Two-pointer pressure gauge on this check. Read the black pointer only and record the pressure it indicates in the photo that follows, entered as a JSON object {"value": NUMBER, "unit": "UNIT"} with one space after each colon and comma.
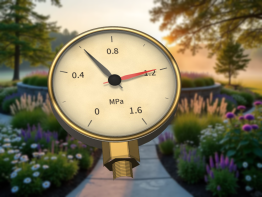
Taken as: {"value": 0.6, "unit": "MPa"}
